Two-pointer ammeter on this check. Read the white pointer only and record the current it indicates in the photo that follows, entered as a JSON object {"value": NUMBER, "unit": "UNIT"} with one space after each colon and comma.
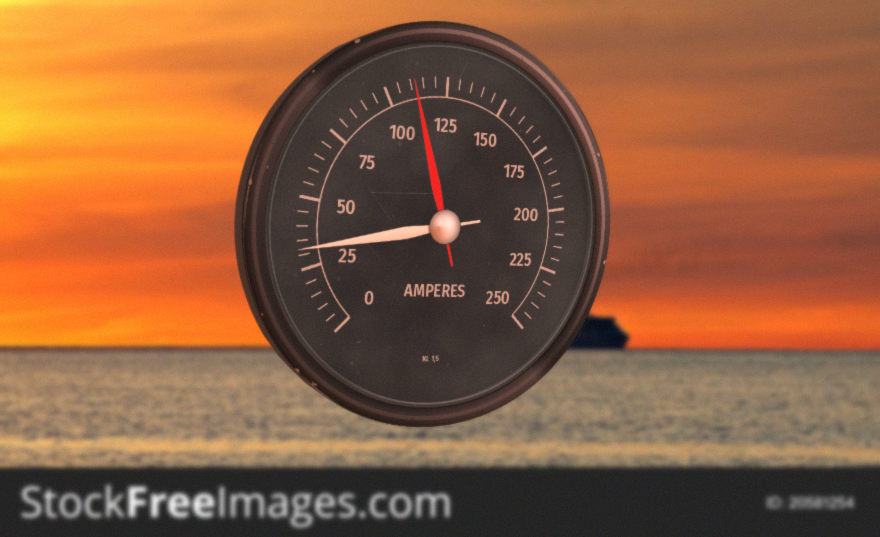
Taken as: {"value": 32.5, "unit": "A"}
